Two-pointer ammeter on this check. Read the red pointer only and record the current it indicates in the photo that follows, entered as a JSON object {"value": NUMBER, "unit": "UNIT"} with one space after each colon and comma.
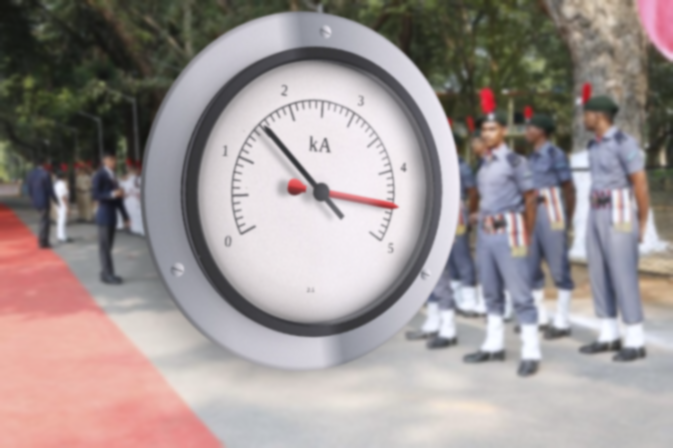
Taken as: {"value": 4.5, "unit": "kA"}
